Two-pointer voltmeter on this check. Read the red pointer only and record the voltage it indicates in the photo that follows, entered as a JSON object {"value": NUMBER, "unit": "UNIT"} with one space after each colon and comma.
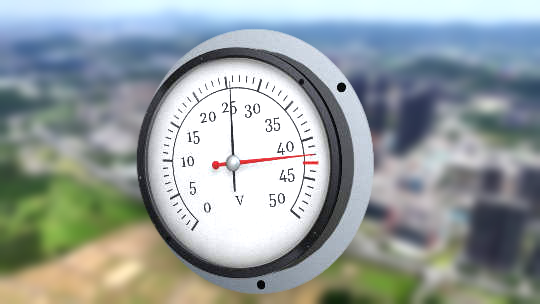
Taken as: {"value": 42, "unit": "V"}
